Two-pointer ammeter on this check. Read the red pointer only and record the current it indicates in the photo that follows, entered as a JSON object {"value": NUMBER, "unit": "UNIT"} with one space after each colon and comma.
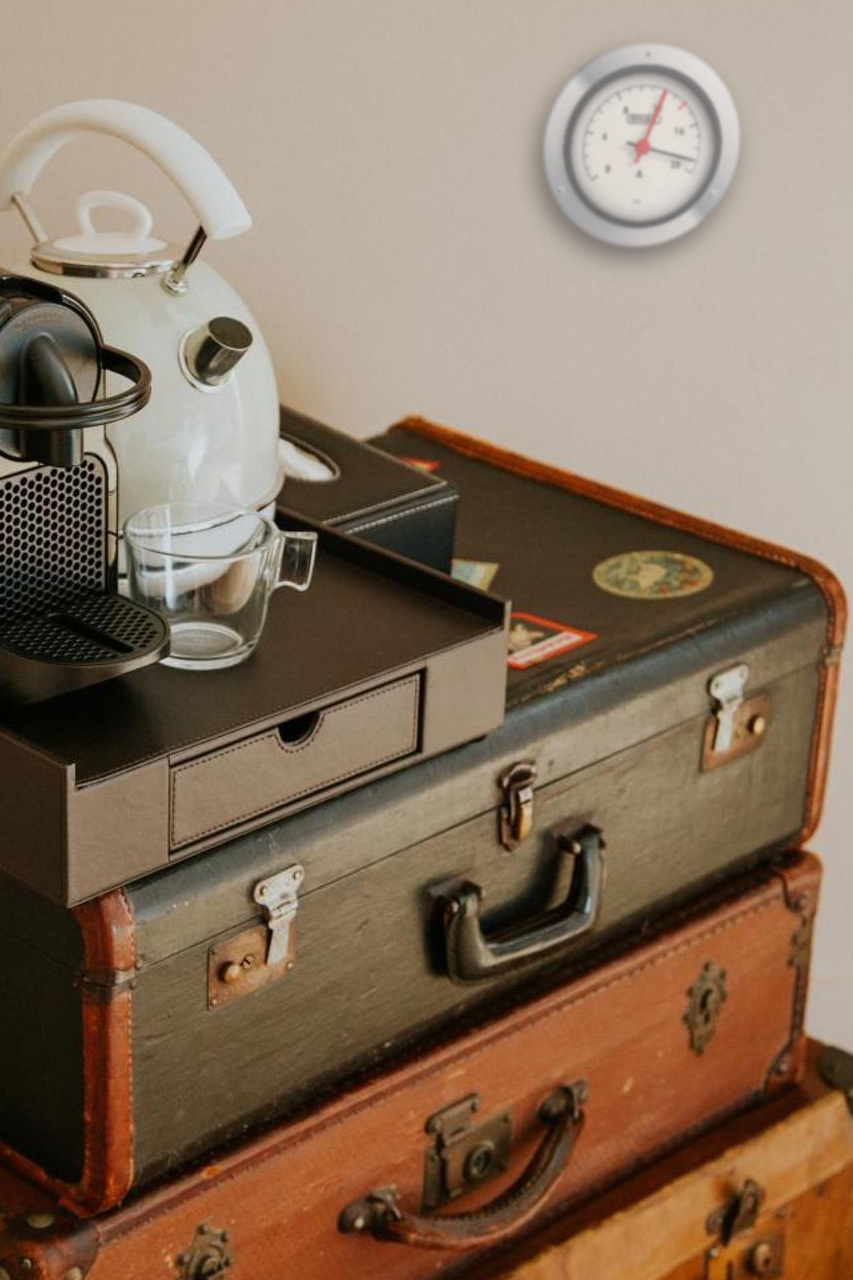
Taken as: {"value": 12, "unit": "A"}
